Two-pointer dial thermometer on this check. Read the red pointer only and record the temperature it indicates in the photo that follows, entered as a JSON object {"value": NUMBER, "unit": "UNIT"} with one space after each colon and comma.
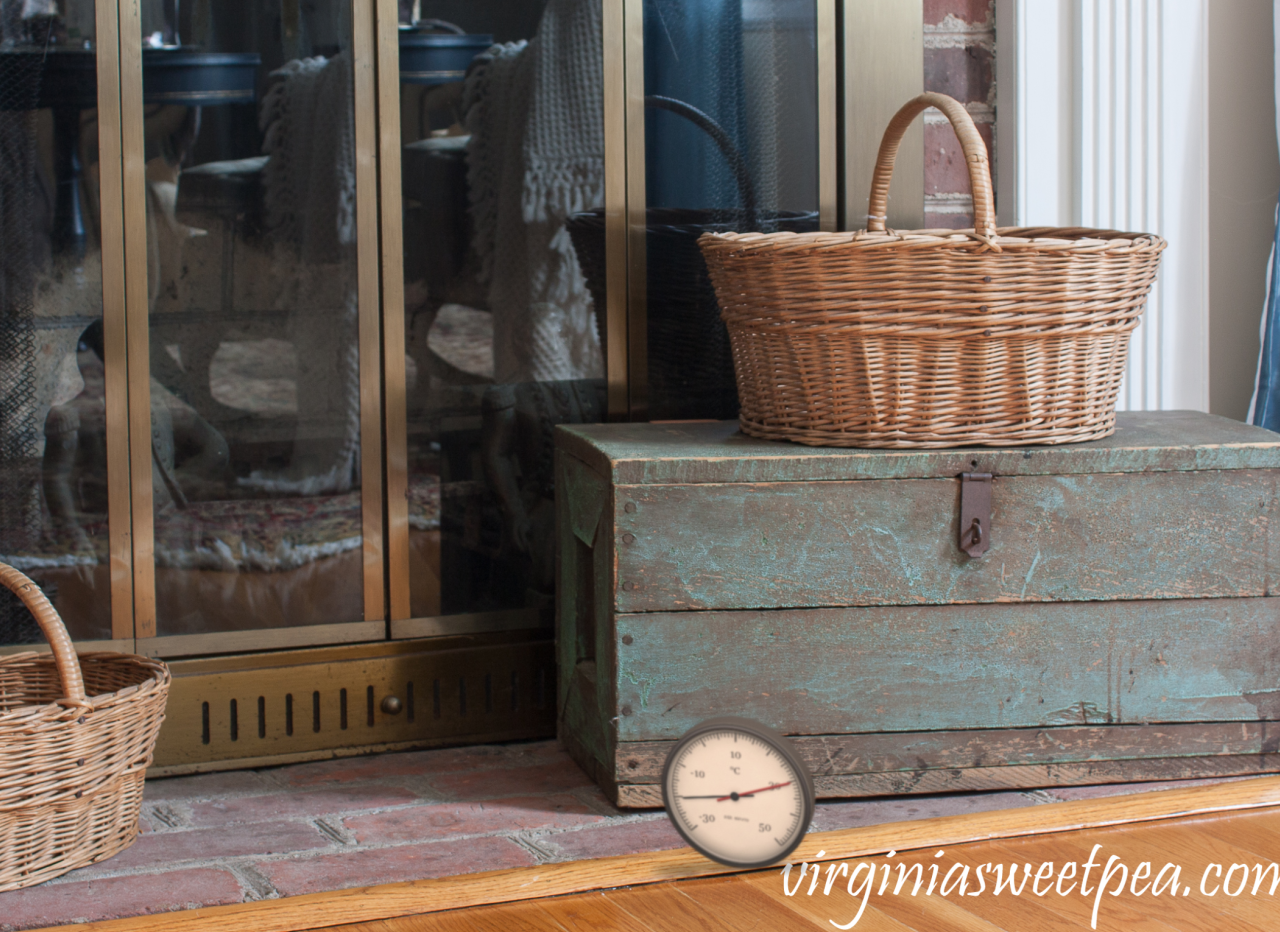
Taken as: {"value": 30, "unit": "°C"}
